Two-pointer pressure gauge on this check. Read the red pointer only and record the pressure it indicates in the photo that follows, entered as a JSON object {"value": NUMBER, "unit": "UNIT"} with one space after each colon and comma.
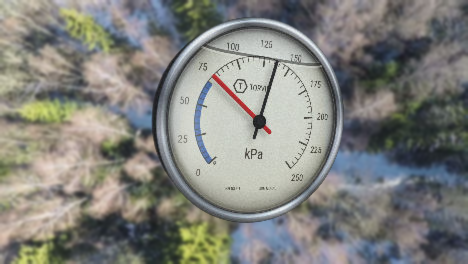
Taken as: {"value": 75, "unit": "kPa"}
